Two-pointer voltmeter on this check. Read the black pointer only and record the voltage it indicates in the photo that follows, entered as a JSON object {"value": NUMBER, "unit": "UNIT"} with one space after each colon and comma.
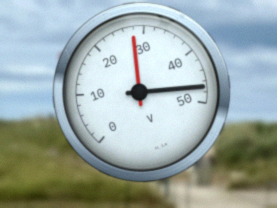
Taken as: {"value": 47, "unit": "V"}
